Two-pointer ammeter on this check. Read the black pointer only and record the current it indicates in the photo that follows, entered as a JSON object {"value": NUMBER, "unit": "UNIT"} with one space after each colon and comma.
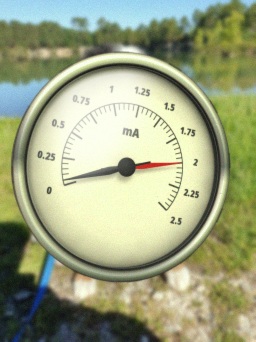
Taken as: {"value": 0.05, "unit": "mA"}
